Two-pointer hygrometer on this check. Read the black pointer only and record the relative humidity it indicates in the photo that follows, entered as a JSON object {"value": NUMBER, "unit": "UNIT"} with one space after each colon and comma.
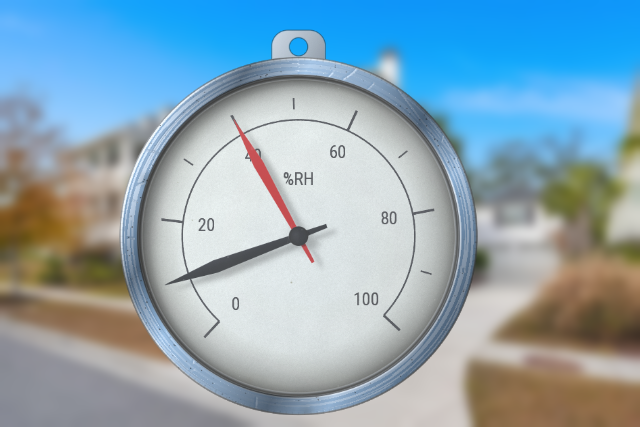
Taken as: {"value": 10, "unit": "%"}
